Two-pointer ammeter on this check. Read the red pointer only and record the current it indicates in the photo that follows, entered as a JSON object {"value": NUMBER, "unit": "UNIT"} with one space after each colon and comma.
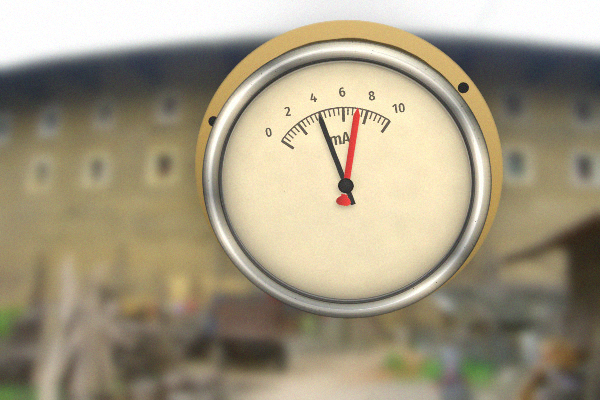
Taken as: {"value": 7.2, "unit": "mA"}
